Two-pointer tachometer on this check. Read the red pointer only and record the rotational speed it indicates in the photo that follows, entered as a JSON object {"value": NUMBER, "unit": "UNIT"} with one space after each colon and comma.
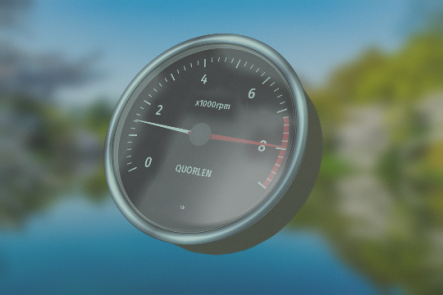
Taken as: {"value": 8000, "unit": "rpm"}
